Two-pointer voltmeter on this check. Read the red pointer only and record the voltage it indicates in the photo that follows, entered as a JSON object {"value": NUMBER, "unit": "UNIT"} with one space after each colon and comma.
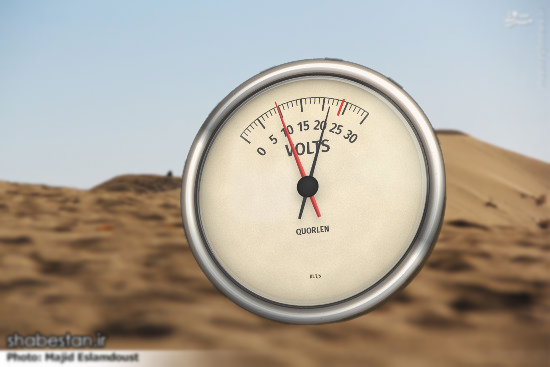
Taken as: {"value": 10, "unit": "V"}
